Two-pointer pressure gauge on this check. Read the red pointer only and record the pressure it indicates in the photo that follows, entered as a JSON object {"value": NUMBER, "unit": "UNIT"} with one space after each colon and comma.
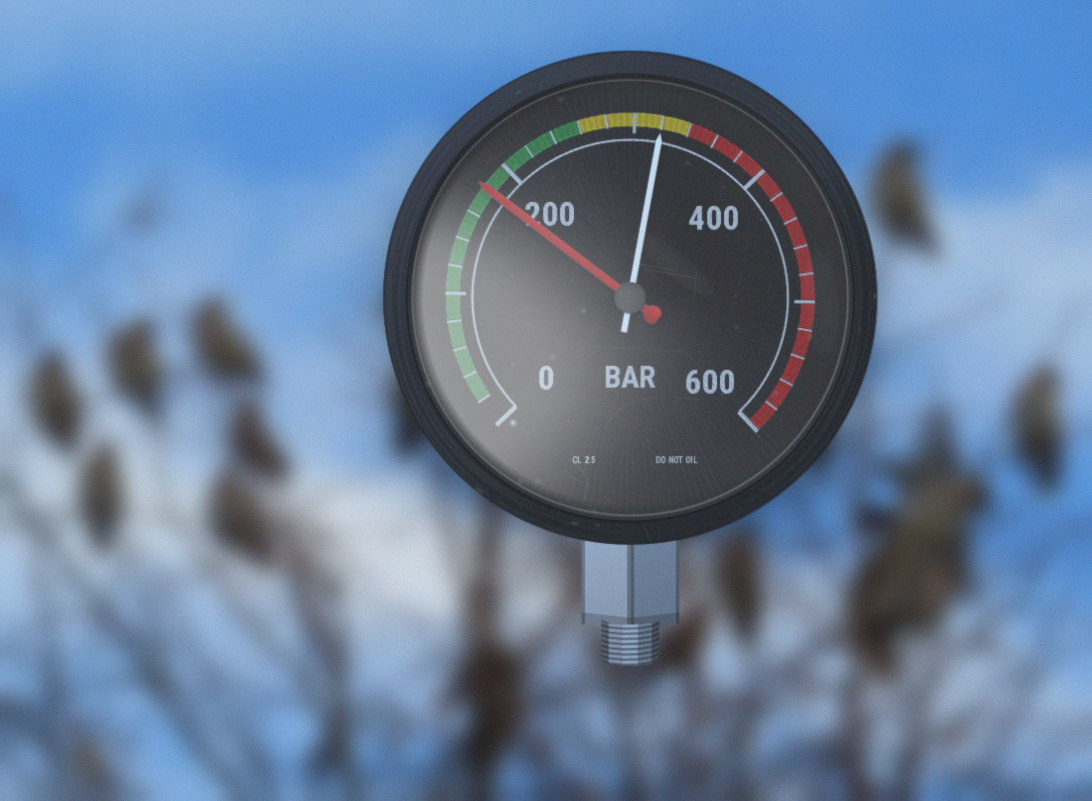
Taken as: {"value": 180, "unit": "bar"}
